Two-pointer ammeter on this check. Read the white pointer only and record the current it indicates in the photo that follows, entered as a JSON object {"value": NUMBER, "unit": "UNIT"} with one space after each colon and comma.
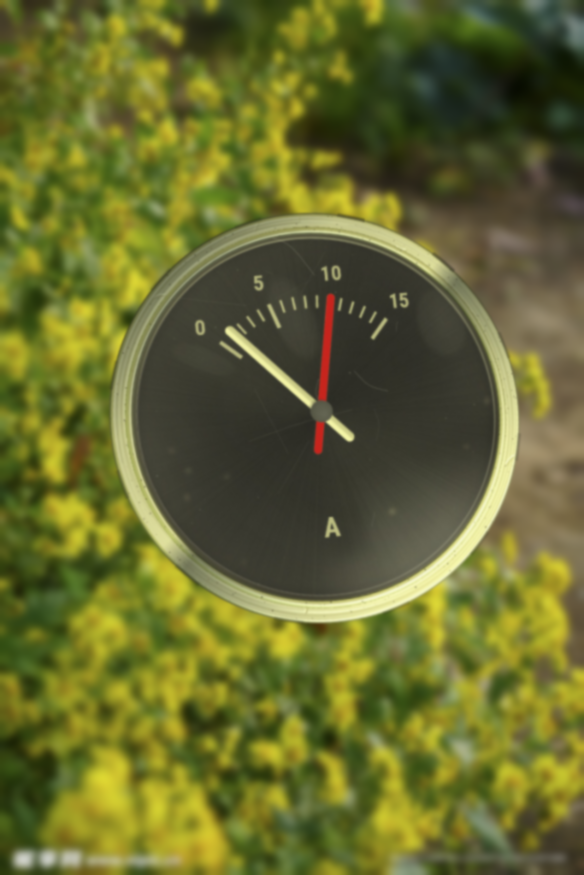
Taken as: {"value": 1, "unit": "A"}
